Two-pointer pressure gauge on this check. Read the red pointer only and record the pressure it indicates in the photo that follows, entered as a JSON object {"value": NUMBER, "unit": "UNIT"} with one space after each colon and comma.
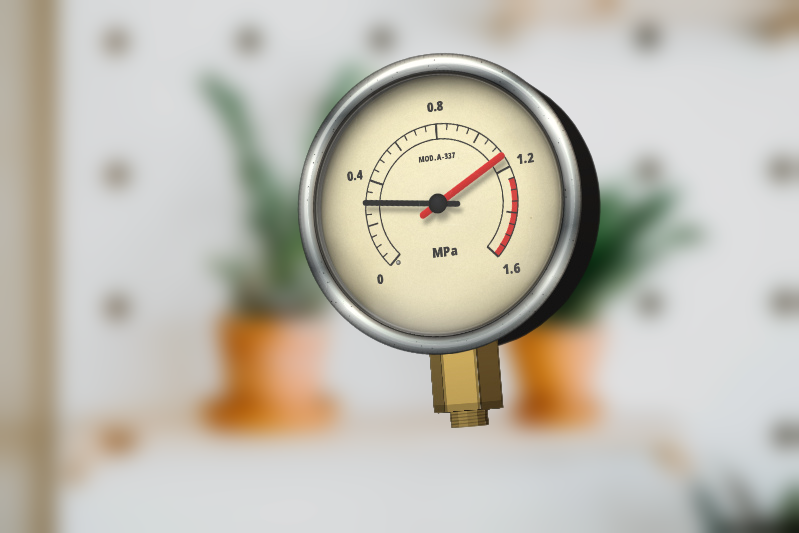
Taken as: {"value": 1.15, "unit": "MPa"}
